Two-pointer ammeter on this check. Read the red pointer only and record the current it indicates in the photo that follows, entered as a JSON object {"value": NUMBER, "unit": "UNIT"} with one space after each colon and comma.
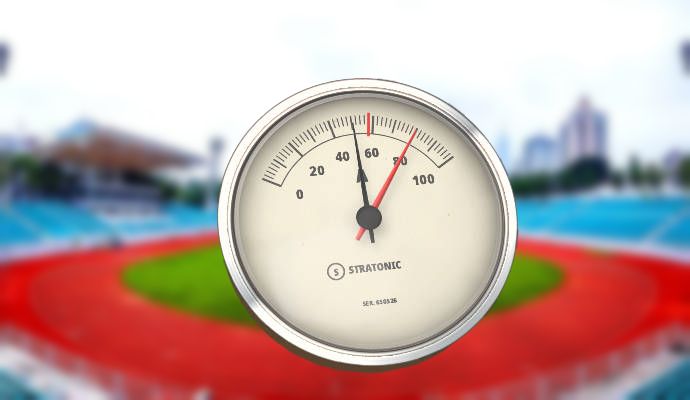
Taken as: {"value": 80, "unit": "A"}
